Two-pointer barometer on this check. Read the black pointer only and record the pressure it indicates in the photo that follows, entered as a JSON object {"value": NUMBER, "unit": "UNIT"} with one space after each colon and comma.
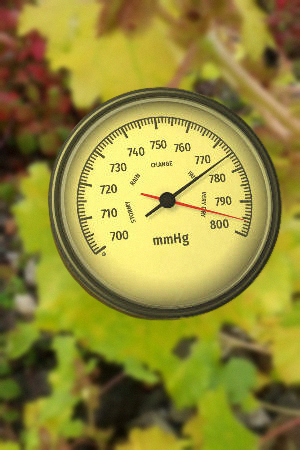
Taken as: {"value": 775, "unit": "mmHg"}
